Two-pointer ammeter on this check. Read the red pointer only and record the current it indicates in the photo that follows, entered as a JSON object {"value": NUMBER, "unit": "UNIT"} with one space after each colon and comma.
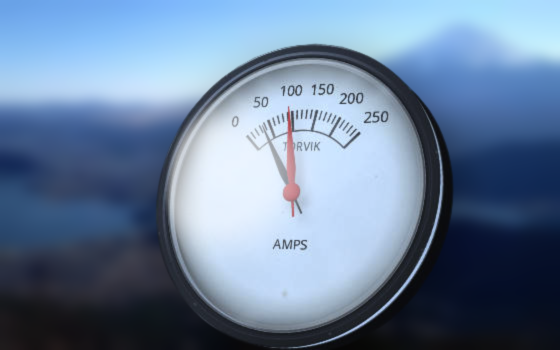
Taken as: {"value": 100, "unit": "A"}
